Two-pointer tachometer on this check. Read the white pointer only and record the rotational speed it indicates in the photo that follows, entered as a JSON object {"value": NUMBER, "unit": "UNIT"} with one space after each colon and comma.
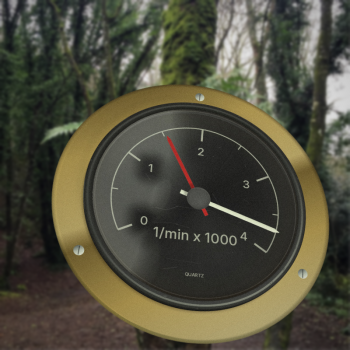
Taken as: {"value": 3750, "unit": "rpm"}
